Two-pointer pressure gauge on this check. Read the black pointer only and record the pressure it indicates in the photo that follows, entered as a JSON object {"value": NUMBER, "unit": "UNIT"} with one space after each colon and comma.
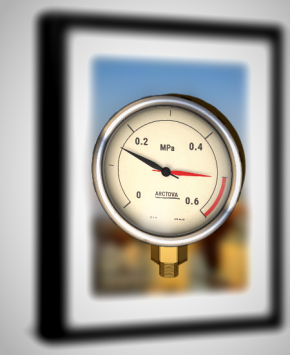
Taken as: {"value": 0.15, "unit": "MPa"}
